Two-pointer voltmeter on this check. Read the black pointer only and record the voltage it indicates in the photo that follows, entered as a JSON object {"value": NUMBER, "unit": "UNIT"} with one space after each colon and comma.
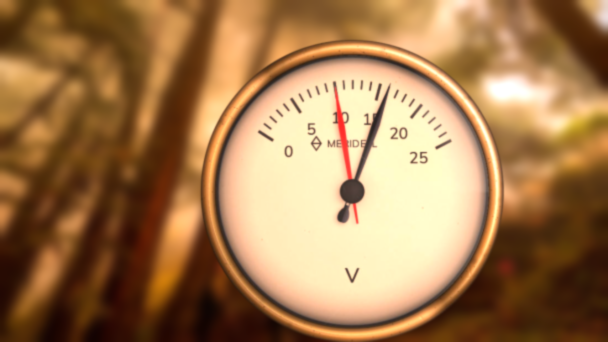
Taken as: {"value": 16, "unit": "V"}
